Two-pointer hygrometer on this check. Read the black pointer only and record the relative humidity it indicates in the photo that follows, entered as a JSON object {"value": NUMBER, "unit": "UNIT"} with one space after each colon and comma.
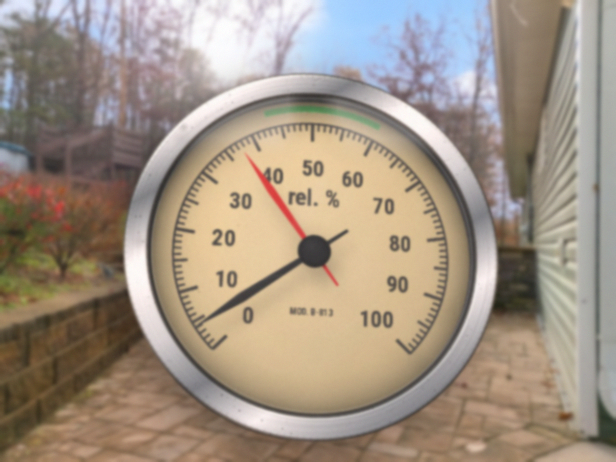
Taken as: {"value": 4, "unit": "%"}
